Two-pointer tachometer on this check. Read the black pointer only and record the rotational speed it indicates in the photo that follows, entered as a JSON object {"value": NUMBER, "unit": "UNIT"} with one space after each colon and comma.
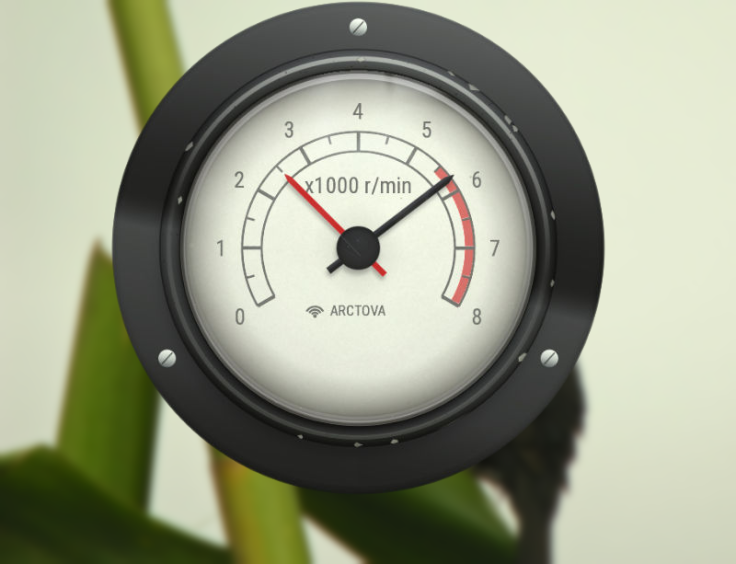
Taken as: {"value": 5750, "unit": "rpm"}
